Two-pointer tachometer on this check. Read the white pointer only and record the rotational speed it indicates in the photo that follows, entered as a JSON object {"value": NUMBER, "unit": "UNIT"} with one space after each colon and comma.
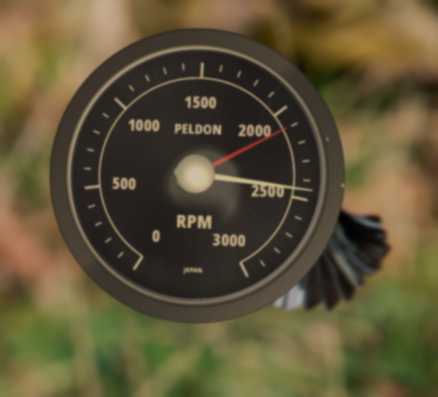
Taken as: {"value": 2450, "unit": "rpm"}
